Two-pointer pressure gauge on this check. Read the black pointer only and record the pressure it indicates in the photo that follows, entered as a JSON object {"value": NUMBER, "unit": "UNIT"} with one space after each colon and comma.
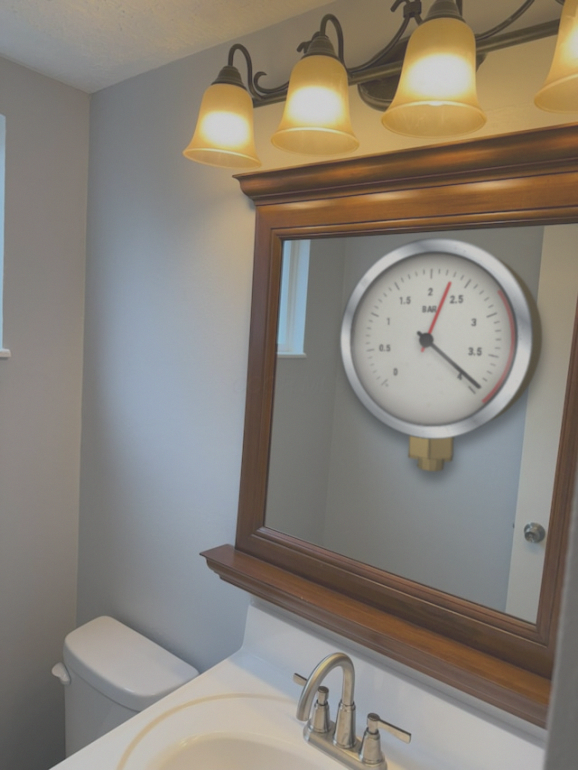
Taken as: {"value": 3.9, "unit": "bar"}
